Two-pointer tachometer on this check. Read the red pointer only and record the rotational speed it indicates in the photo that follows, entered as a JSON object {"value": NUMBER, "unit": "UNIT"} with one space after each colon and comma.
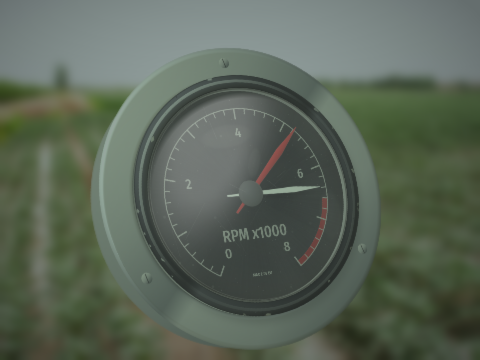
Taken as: {"value": 5200, "unit": "rpm"}
